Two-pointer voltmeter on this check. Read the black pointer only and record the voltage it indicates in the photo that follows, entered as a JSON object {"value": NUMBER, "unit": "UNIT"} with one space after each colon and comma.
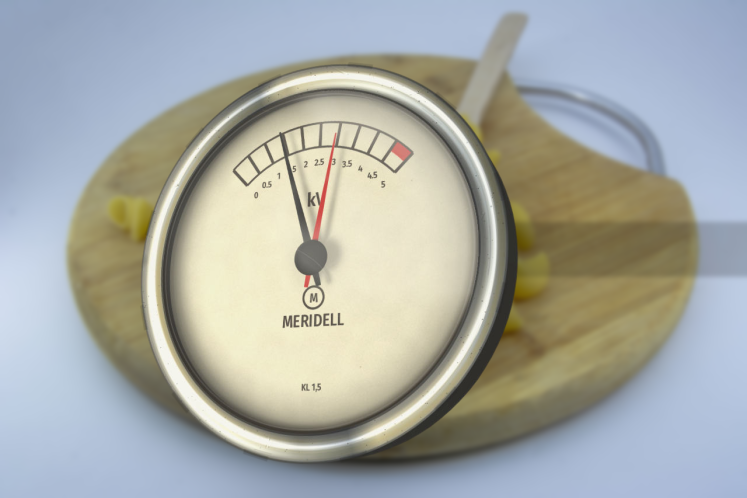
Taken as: {"value": 1.5, "unit": "kV"}
